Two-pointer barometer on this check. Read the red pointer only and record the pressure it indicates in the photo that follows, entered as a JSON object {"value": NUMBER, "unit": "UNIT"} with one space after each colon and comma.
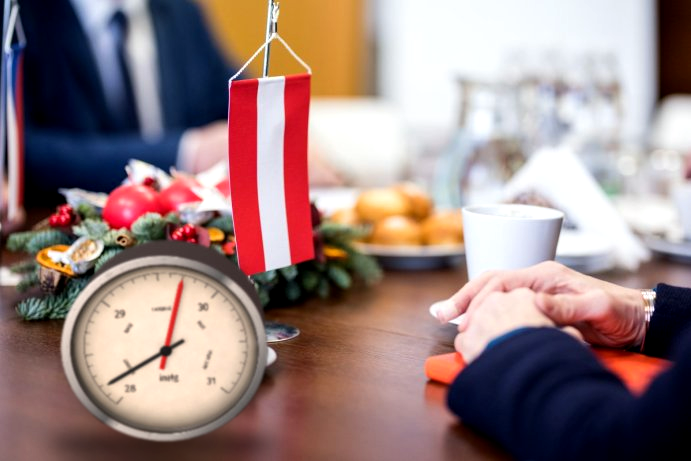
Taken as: {"value": 29.7, "unit": "inHg"}
